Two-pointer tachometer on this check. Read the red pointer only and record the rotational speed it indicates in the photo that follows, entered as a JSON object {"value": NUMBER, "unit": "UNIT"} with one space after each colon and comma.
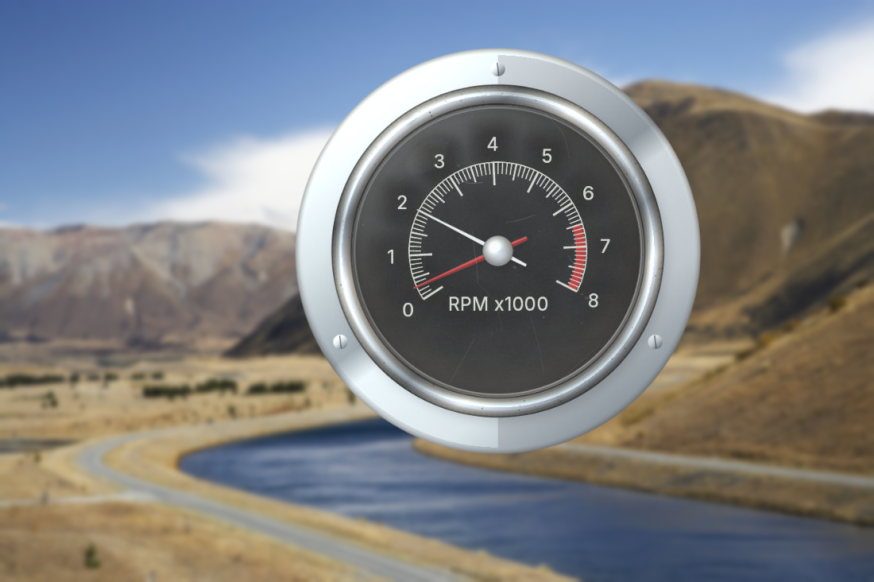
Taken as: {"value": 300, "unit": "rpm"}
